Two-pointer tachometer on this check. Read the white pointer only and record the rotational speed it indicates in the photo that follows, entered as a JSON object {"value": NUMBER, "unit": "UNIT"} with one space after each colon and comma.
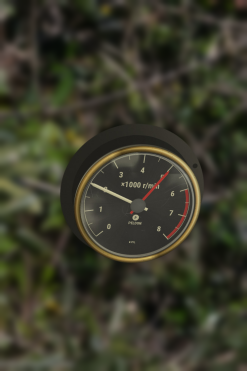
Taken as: {"value": 2000, "unit": "rpm"}
